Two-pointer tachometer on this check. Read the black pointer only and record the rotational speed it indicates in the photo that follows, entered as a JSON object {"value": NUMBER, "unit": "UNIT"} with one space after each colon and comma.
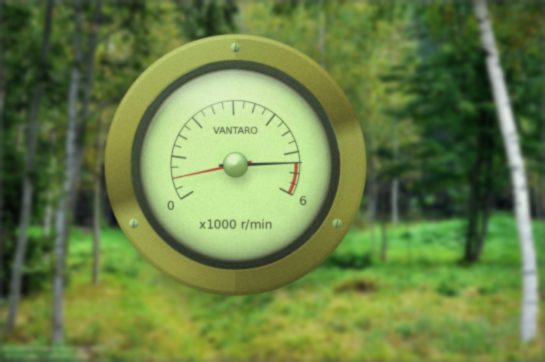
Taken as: {"value": 5250, "unit": "rpm"}
